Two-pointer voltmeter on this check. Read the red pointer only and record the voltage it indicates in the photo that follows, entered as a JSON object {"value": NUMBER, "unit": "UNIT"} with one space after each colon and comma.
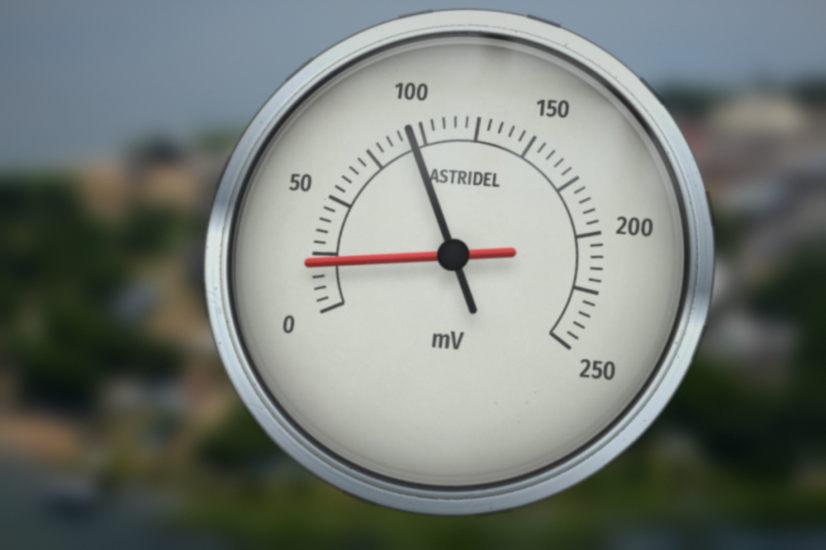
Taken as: {"value": 20, "unit": "mV"}
